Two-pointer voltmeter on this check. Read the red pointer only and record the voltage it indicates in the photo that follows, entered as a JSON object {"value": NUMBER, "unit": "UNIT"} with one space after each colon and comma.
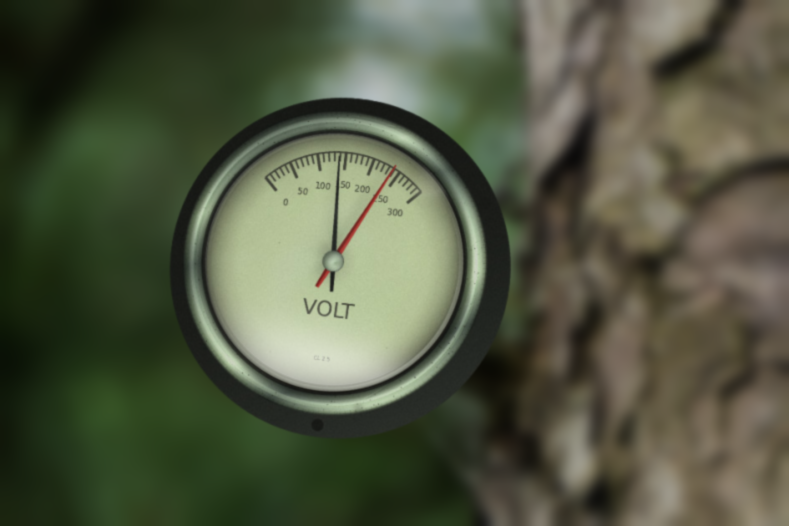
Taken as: {"value": 240, "unit": "V"}
